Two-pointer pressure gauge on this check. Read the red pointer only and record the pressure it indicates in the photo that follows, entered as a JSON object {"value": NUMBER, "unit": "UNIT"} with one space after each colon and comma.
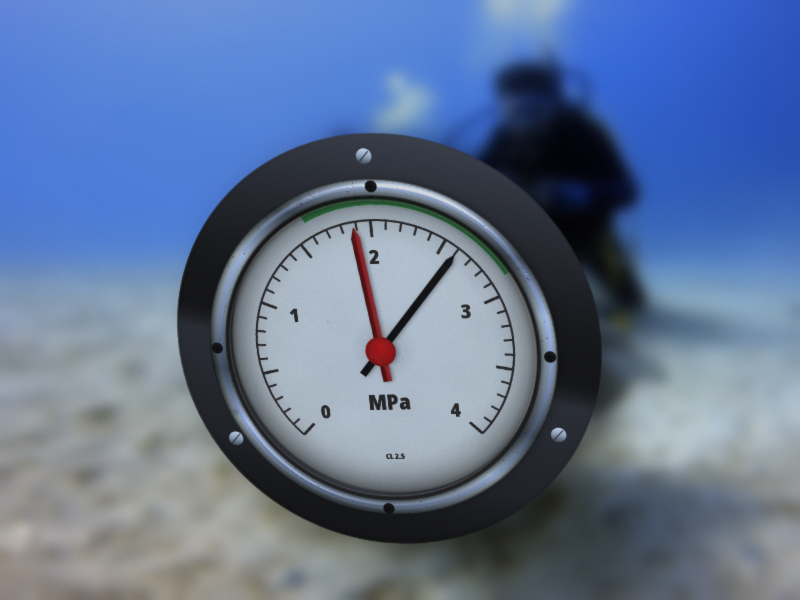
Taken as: {"value": 1.9, "unit": "MPa"}
